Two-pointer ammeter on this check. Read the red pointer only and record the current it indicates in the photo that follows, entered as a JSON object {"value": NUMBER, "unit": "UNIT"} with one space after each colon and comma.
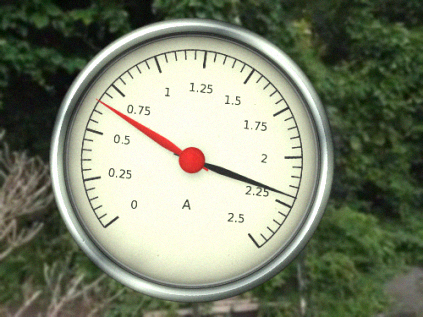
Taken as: {"value": 0.65, "unit": "A"}
